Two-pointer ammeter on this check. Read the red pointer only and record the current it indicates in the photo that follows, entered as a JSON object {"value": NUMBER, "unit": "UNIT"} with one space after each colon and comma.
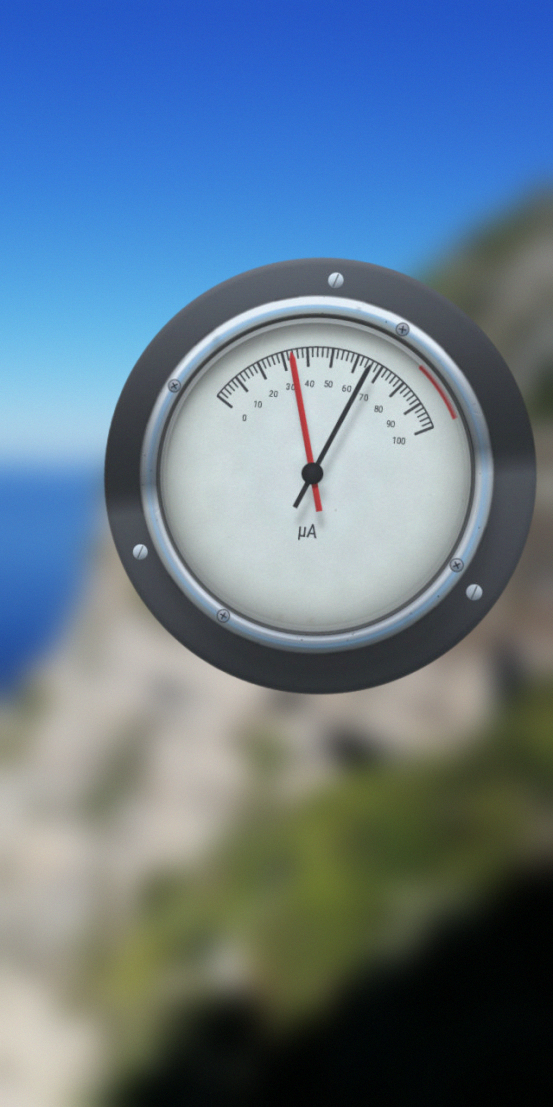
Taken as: {"value": 34, "unit": "µA"}
